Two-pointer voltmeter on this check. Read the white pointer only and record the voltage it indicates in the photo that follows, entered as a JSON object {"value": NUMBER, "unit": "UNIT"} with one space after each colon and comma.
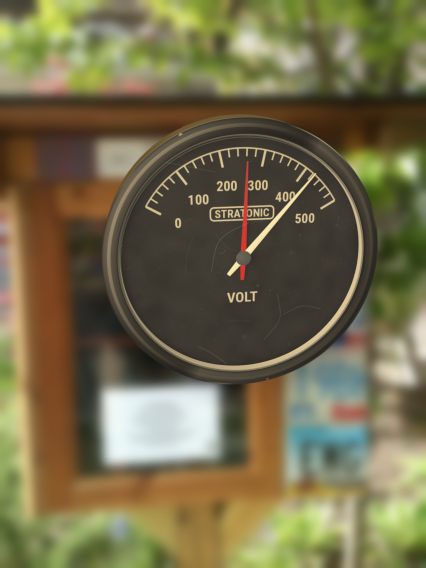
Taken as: {"value": 420, "unit": "V"}
